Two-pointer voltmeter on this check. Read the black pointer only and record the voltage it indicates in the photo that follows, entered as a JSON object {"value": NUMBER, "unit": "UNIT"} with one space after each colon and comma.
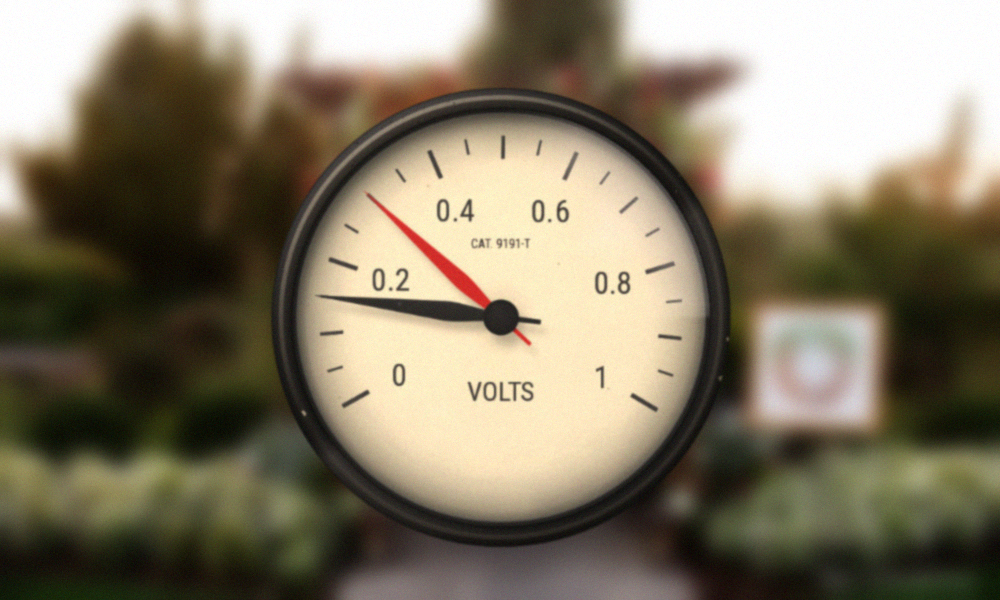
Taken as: {"value": 0.15, "unit": "V"}
